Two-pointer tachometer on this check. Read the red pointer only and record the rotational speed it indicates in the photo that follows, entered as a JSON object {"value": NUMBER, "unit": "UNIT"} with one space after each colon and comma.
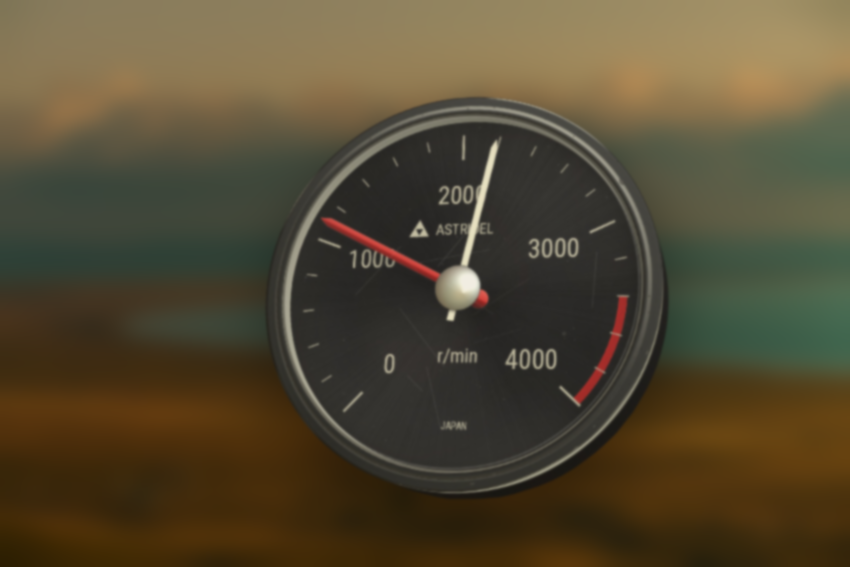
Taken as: {"value": 1100, "unit": "rpm"}
